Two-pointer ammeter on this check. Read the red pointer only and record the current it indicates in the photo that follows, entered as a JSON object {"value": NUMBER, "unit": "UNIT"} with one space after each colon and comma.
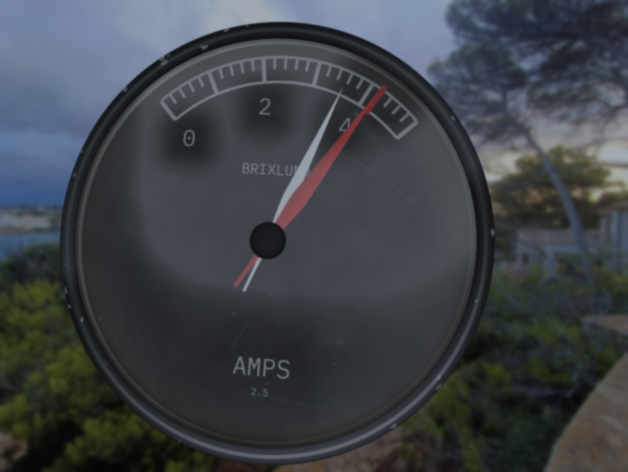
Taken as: {"value": 4.2, "unit": "A"}
